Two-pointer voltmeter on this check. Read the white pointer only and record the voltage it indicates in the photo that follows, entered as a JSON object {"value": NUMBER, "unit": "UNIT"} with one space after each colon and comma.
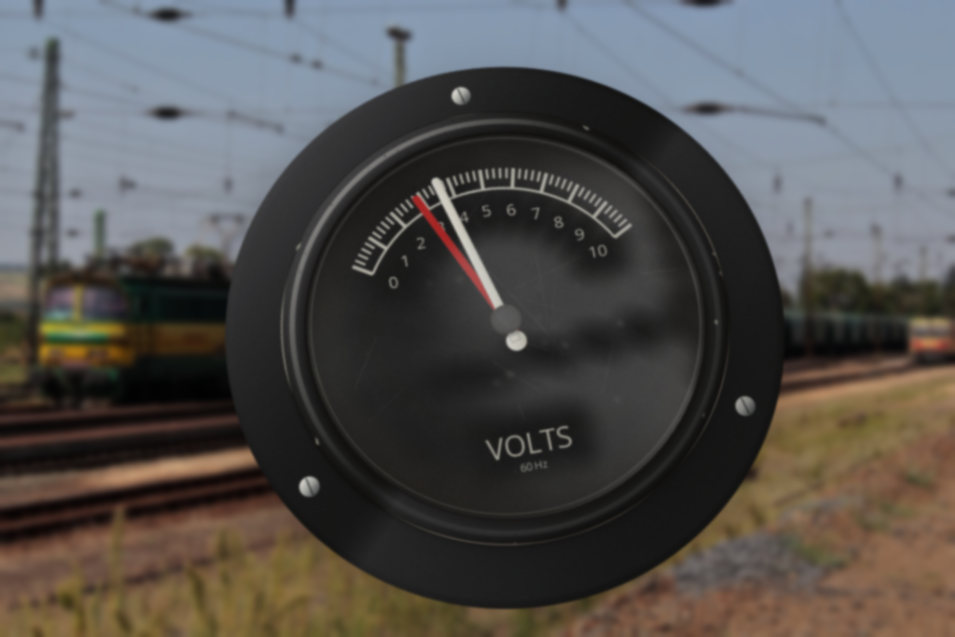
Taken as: {"value": 3.6, "unit": "V"}
